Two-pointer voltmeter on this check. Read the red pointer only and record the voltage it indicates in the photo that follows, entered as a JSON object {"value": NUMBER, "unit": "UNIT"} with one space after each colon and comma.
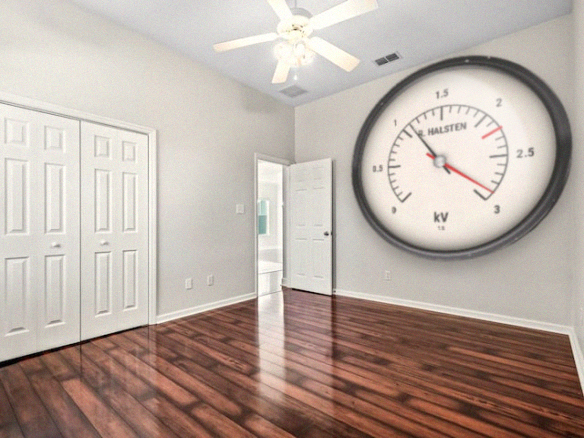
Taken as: {"value": 2.9, "unit": "kV"}
